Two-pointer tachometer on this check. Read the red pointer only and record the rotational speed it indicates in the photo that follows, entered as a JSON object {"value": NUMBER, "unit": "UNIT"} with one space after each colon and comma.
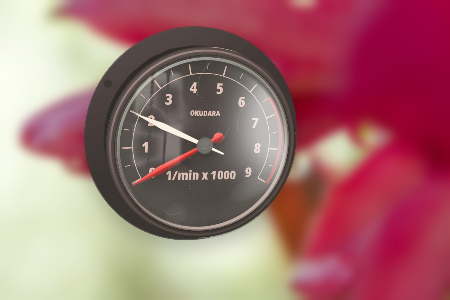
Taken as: {"value": 0, "unit": "rpm"}
